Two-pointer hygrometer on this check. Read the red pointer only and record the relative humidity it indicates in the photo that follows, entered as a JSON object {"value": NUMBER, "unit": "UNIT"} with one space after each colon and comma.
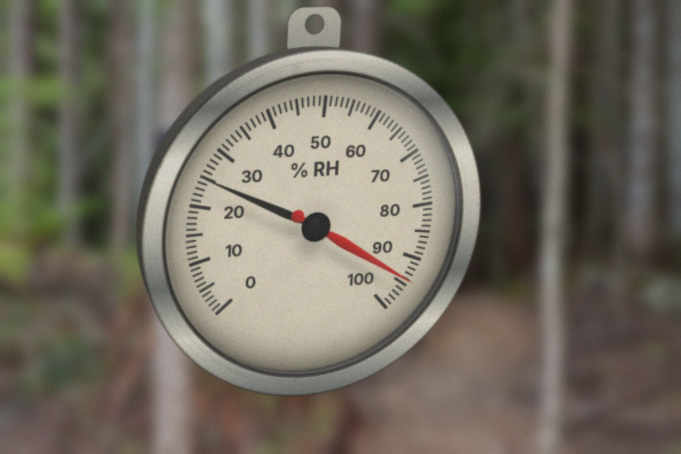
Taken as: {"value": 94, "unit": "%"}
